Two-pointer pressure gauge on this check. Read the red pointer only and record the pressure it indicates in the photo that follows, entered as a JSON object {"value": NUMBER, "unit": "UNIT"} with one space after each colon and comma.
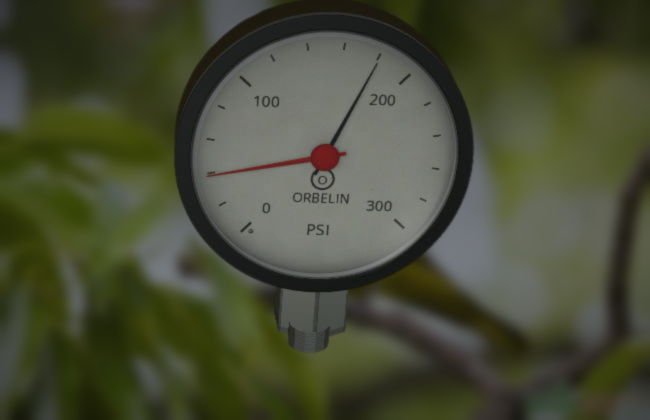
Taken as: {"value": 40, "unit": "psi"}
